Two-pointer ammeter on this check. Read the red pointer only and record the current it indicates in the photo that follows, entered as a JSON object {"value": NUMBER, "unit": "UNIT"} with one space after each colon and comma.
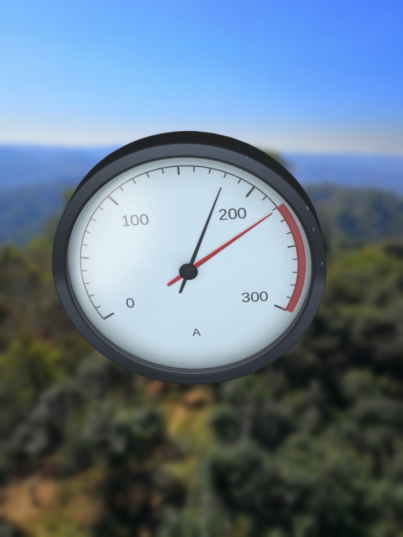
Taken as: {"value": 220, "unit": "A"}
